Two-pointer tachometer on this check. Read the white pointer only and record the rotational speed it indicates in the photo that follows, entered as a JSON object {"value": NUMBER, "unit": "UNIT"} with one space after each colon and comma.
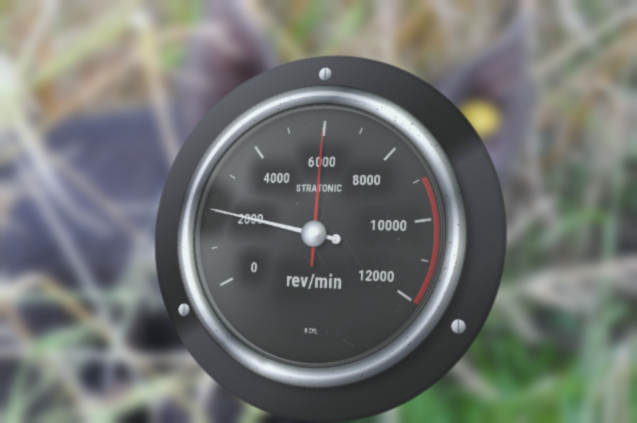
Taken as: {"value": 2000, "unit": "rpm"}
